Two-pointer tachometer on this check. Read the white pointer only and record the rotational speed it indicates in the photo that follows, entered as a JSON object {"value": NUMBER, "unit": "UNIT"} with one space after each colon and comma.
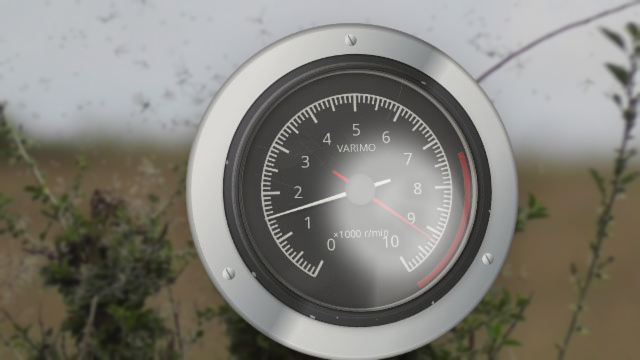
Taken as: {"value": 1500, "unit": "rpm"}
